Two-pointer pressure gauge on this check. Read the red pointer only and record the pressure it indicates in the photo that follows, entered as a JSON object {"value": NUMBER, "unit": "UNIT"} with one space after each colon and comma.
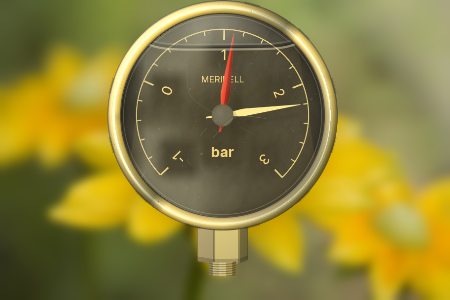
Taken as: {"value": 1.1, "unit": "bar"}
